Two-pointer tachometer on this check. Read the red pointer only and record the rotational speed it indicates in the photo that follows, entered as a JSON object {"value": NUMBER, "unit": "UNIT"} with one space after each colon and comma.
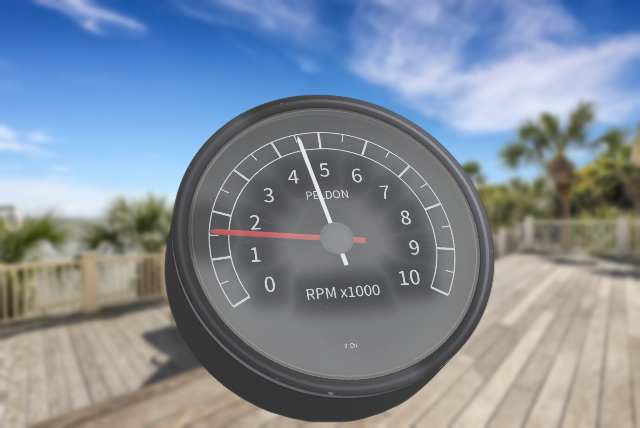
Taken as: {"value": 1500, "unit": "rpm"}
